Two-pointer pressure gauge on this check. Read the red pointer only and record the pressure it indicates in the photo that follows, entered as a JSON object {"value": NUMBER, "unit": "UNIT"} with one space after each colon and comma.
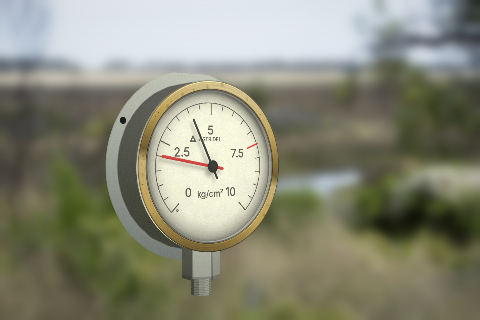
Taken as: {"value": 2, "unit": "kg/cm²"}
